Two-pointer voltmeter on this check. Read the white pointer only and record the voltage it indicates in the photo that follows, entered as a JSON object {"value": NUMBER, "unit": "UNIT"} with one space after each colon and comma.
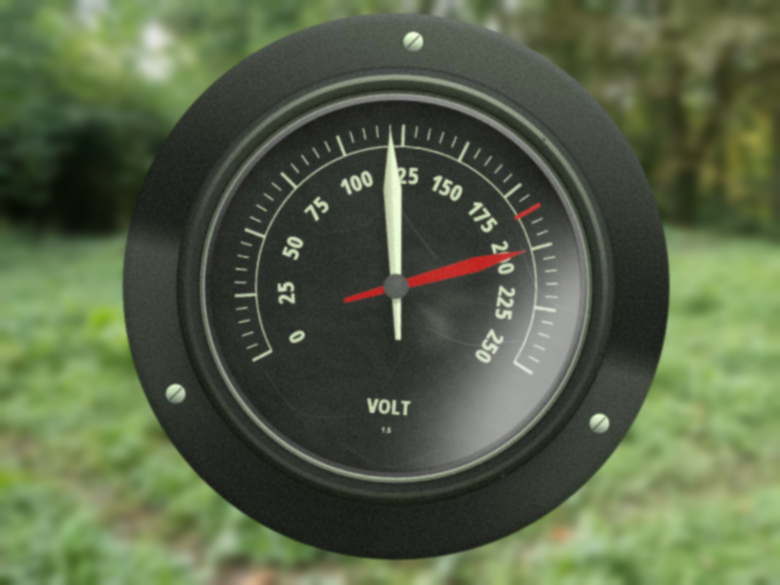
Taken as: {"value": 120, "unit": "V"}
